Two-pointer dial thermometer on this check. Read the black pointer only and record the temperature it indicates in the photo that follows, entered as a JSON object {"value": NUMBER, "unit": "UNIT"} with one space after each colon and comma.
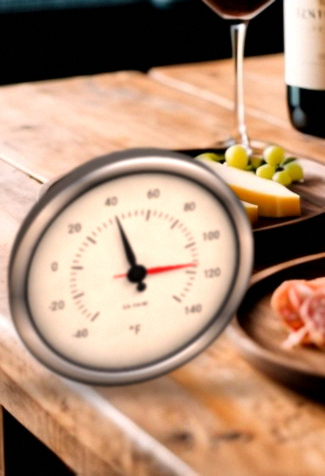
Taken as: {"value": 40, "unit": "°F"}
